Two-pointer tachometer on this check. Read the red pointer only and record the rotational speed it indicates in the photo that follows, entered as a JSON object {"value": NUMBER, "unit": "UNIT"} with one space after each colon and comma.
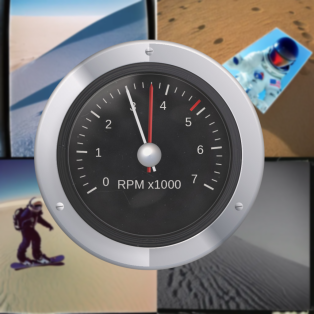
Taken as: {"value": 3600, "unit": "rpm"}
